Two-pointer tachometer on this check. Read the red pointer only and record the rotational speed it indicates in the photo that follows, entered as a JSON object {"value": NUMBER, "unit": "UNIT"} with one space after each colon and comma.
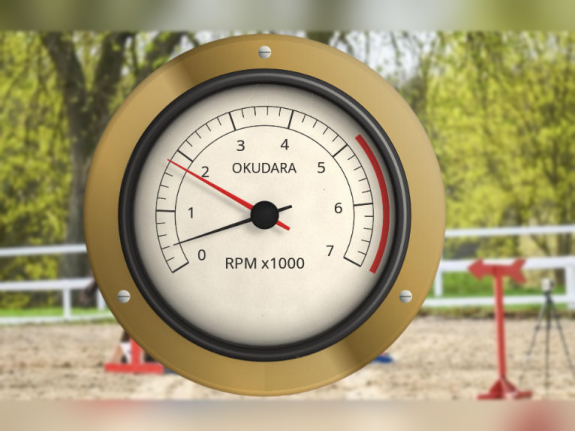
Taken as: {"value": 1800, "unit": "rpm"}
